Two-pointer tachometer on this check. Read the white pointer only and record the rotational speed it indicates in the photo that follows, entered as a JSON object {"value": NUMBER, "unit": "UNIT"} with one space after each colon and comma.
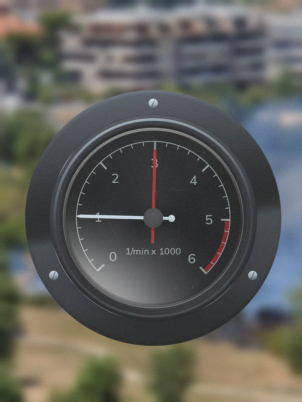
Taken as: {"value": 1000, "unit": "rpm"}
